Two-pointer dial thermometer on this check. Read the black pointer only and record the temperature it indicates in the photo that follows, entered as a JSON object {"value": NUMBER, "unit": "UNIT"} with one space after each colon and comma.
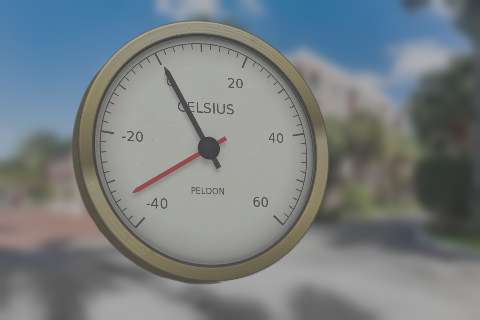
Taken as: {"value": 0, "unit": "°C"}
